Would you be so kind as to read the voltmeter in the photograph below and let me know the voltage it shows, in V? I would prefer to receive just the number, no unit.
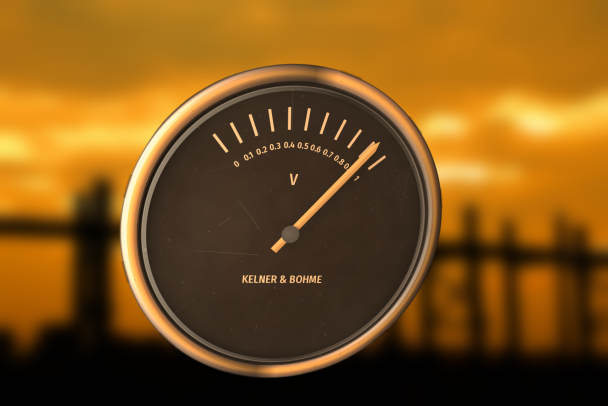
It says 0.9
